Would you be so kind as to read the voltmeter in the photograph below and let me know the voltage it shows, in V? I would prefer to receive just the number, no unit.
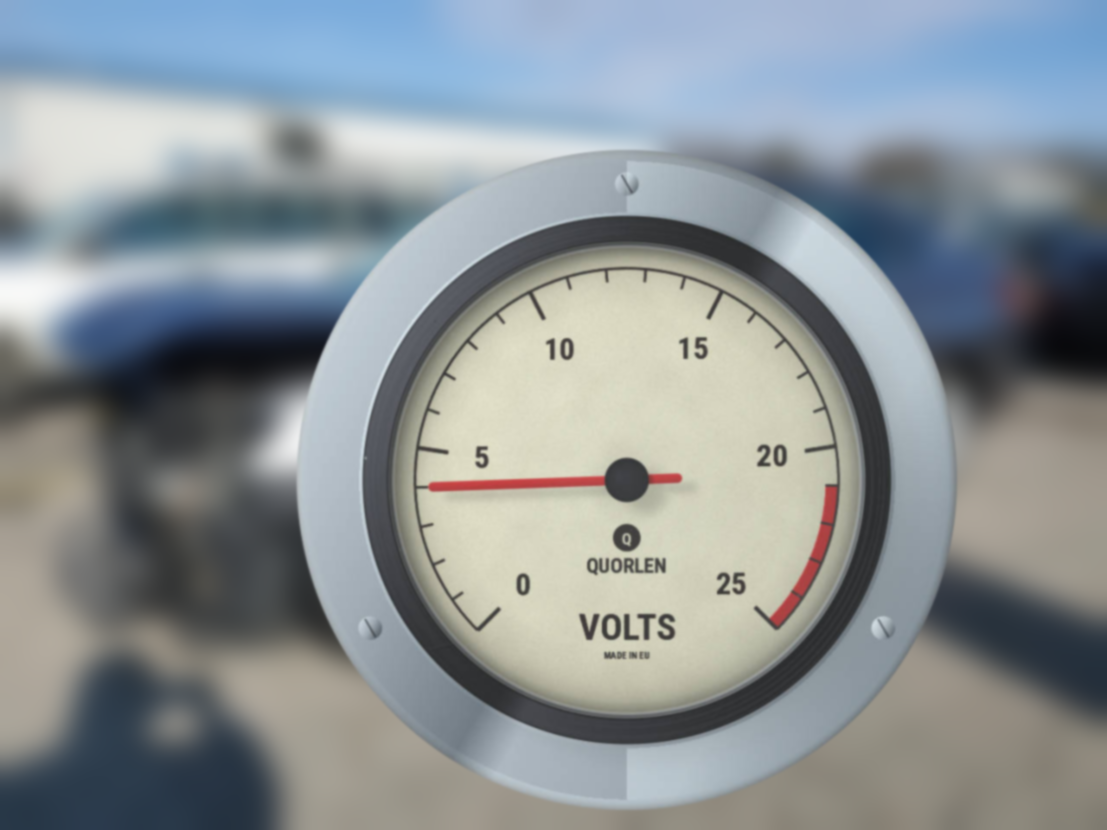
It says 4
